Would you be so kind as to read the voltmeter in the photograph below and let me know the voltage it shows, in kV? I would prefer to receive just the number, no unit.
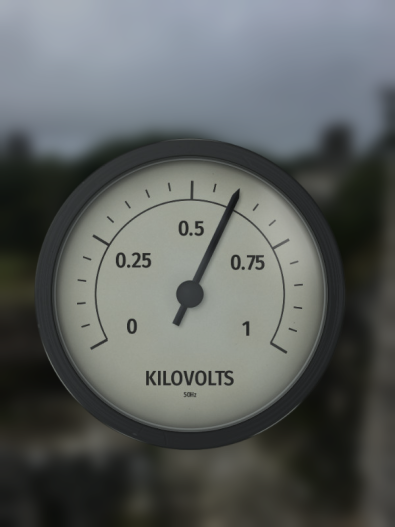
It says 0.6
